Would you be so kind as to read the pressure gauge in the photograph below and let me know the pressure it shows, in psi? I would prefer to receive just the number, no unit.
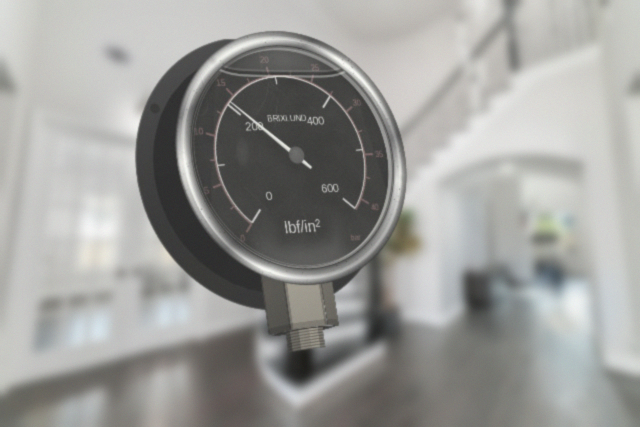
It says 200
